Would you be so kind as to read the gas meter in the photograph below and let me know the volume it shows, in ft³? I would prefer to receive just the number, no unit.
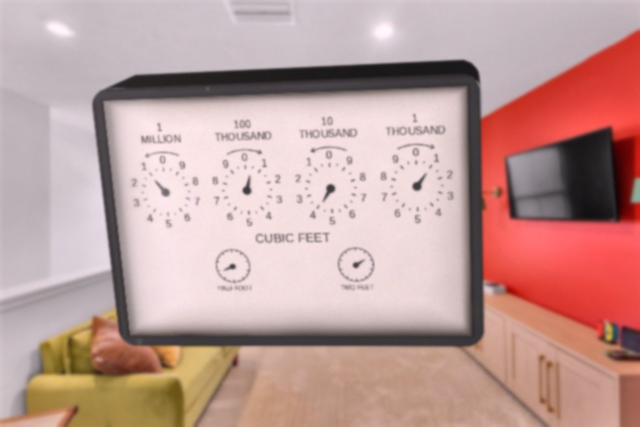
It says 104100
